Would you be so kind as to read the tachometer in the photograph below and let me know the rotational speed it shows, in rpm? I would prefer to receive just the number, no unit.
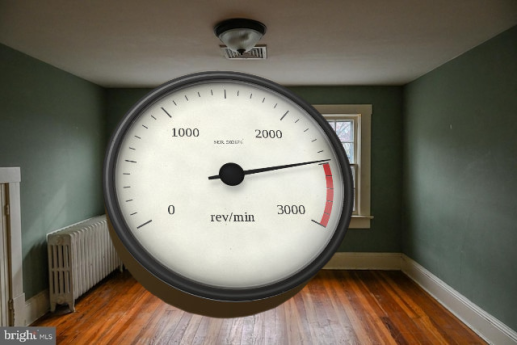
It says 2500
